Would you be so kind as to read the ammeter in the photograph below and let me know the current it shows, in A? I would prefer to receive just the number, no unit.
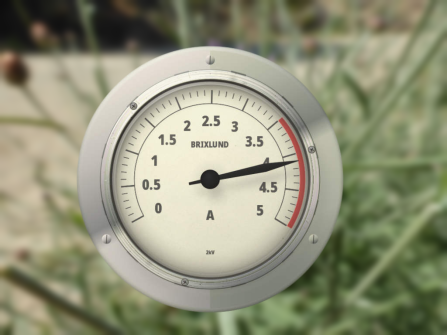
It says 4.1
